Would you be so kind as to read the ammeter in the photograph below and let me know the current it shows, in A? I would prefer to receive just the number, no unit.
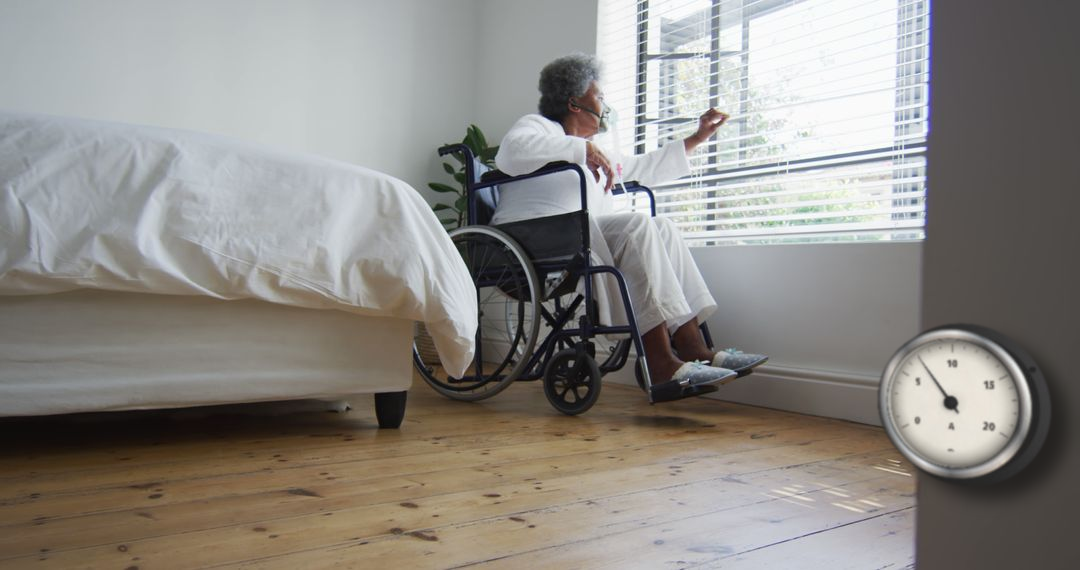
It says 7
